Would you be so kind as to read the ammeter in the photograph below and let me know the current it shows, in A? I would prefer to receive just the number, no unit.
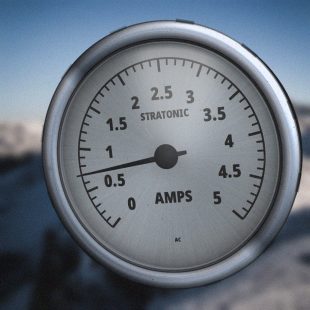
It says 0.7
